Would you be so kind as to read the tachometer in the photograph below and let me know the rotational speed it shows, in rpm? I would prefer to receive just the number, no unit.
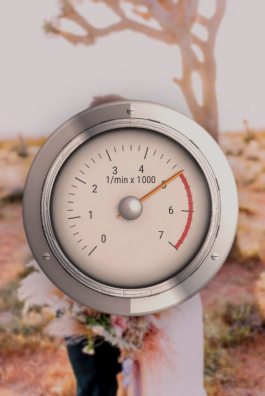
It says 5000
